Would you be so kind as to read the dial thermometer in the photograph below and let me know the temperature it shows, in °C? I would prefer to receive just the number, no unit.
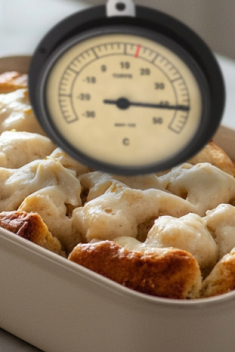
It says 40
